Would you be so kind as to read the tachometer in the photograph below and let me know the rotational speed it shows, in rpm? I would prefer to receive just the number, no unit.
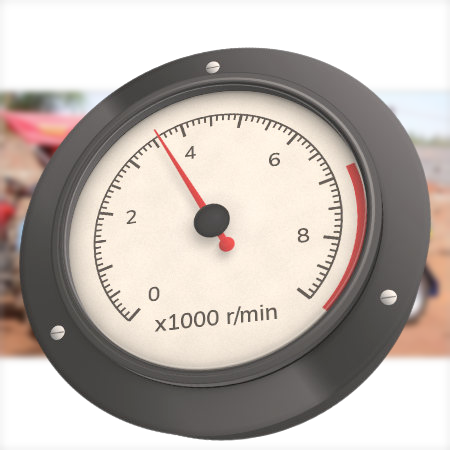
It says 3600
